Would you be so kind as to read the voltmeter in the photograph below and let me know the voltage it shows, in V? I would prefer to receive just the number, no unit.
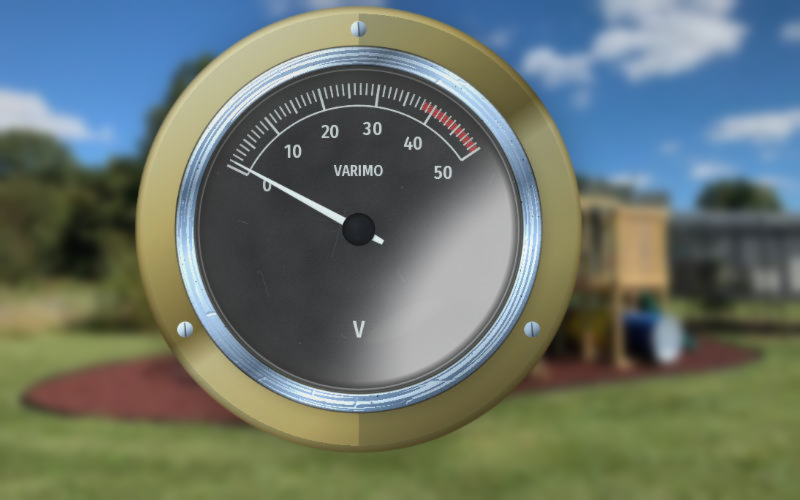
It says 1
